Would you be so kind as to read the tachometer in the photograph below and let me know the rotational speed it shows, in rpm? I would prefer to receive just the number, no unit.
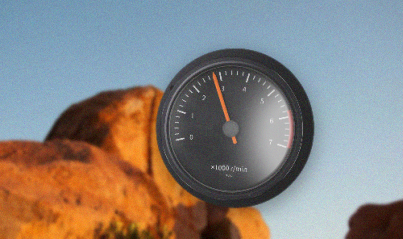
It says 2800
